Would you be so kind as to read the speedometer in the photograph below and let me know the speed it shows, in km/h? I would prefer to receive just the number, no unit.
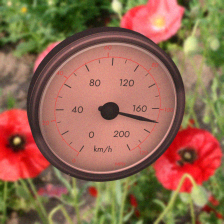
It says 170
